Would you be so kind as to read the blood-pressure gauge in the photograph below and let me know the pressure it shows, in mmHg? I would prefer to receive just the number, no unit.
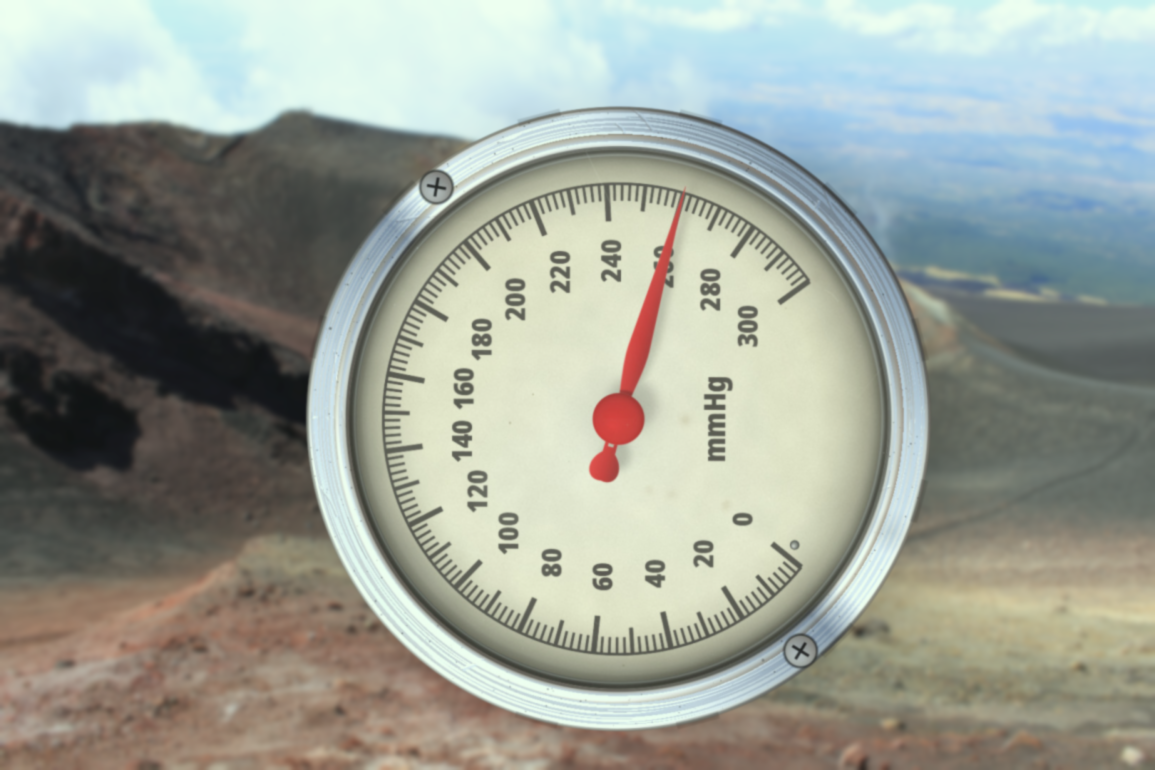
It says 260
